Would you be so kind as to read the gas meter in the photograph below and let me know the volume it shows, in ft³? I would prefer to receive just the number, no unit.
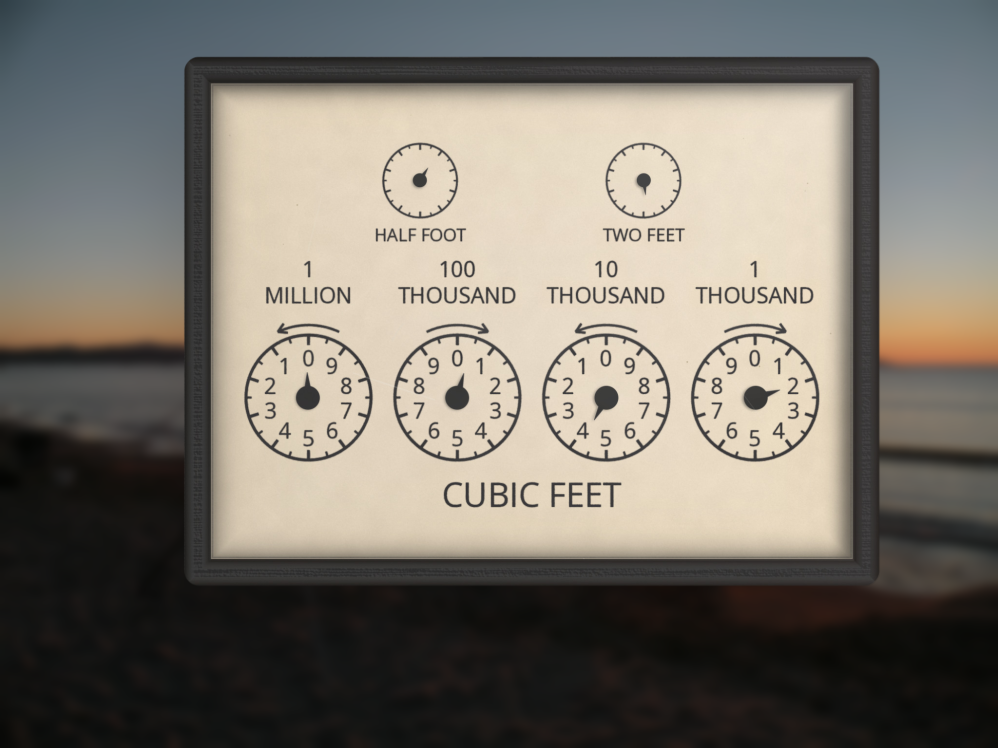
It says 4200
